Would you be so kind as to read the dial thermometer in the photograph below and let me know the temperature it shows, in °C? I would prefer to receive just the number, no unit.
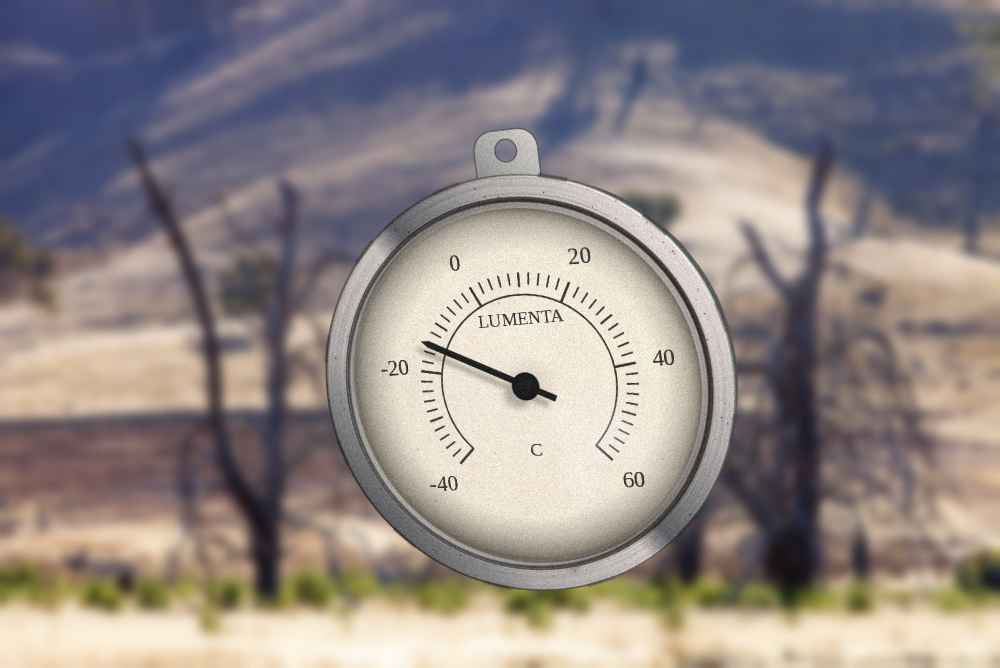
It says -14
